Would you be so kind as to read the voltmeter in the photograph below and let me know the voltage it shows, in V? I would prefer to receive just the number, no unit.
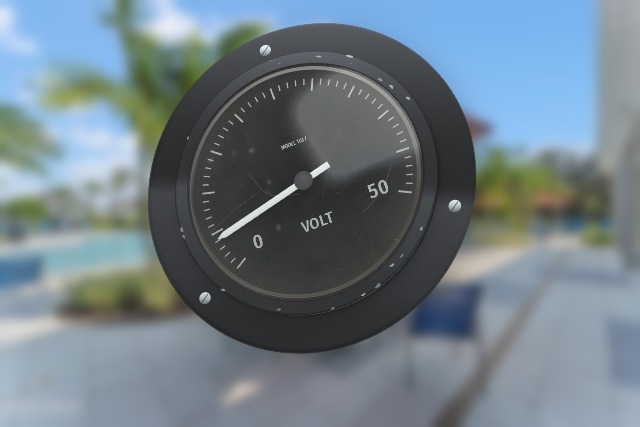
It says 4
